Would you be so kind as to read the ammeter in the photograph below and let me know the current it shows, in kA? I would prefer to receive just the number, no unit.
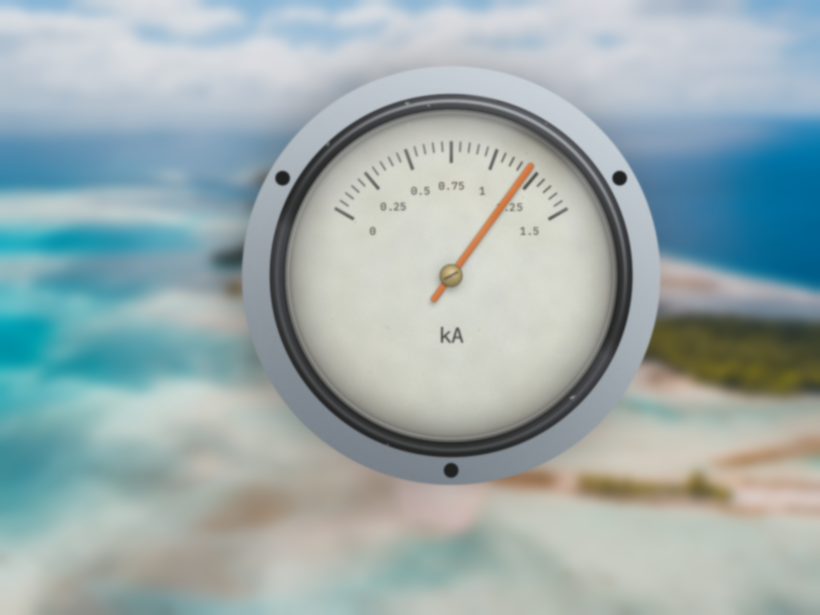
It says 1.2
